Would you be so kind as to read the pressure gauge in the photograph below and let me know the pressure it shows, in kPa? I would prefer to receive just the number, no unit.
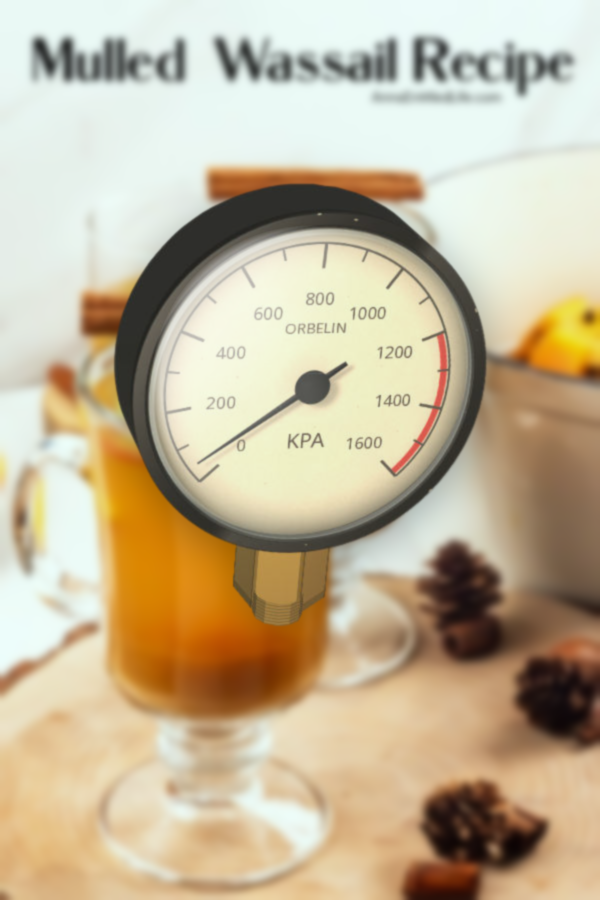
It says 50
